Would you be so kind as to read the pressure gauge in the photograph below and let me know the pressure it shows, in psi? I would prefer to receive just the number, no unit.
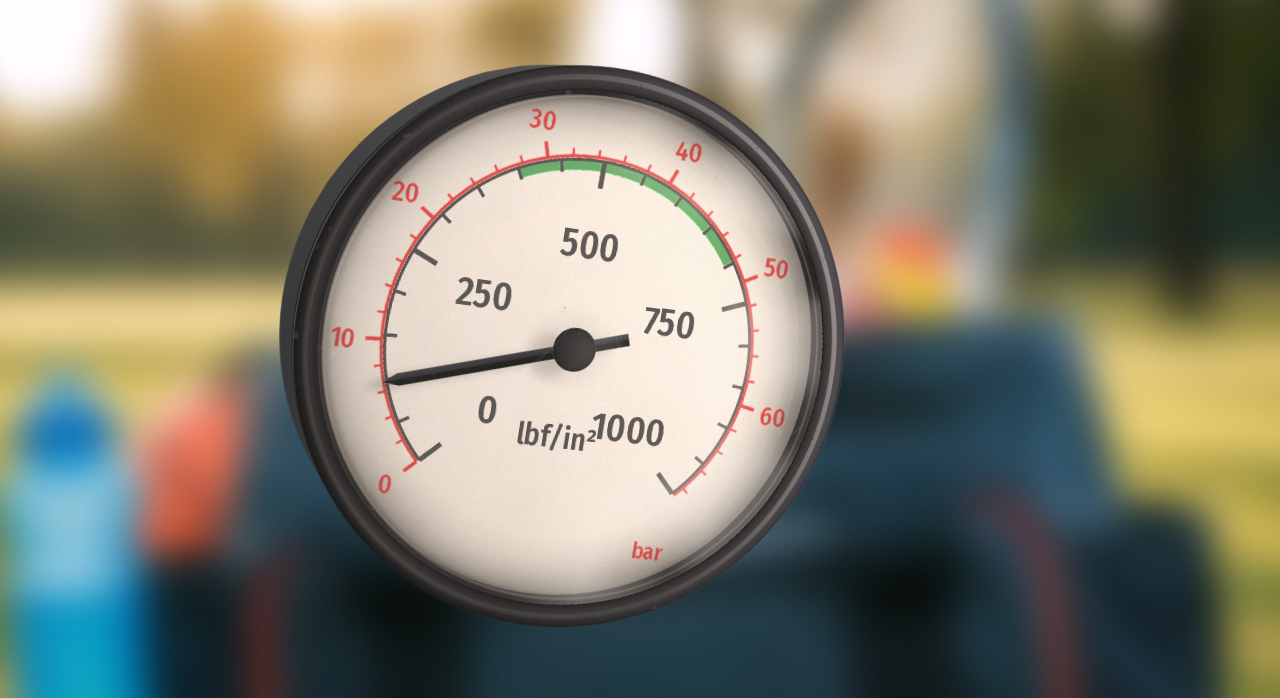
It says 100
